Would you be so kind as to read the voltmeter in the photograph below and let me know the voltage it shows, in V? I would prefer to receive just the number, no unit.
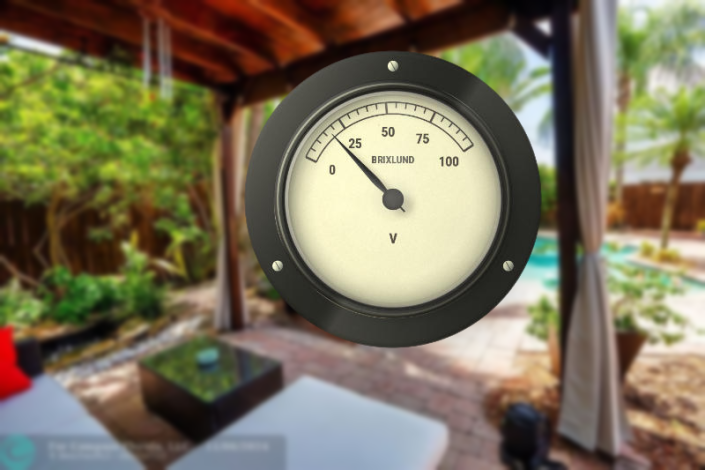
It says 17.5
